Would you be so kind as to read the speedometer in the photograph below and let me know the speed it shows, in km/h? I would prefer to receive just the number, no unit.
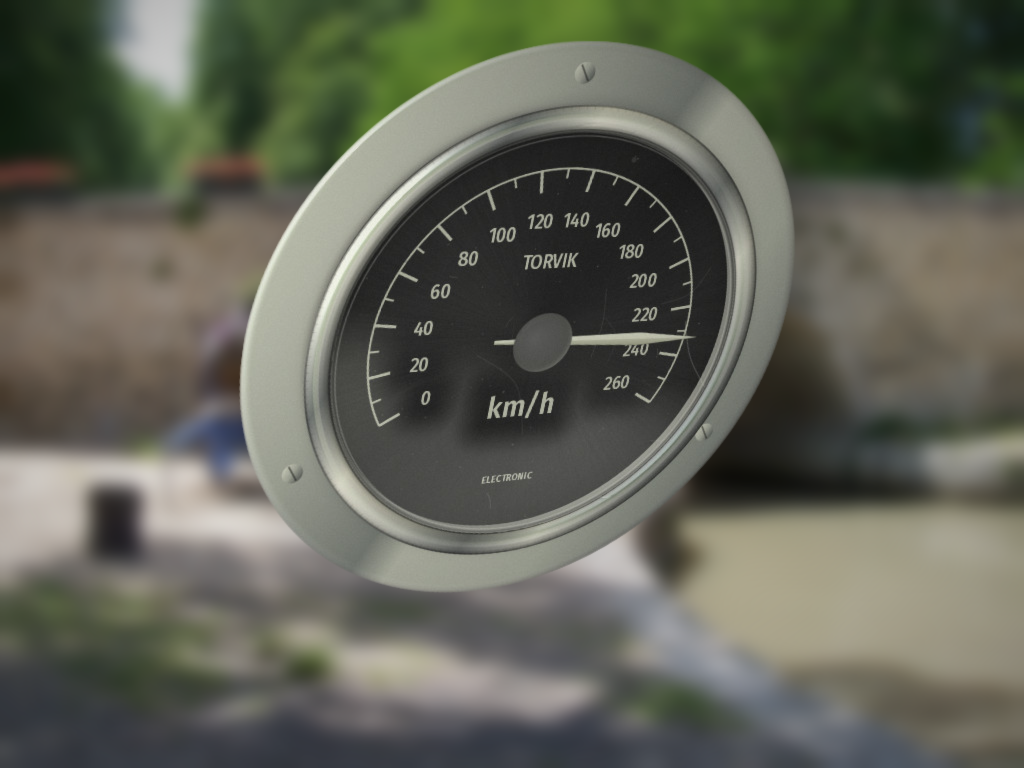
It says 230
